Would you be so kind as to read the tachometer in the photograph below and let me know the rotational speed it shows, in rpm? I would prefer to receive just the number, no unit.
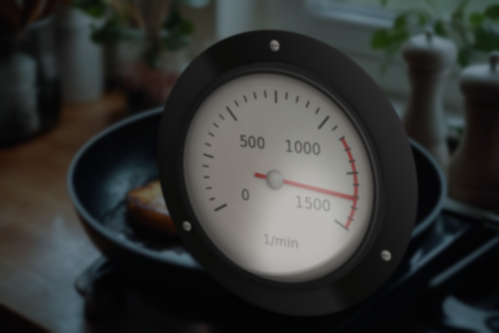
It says 1350
